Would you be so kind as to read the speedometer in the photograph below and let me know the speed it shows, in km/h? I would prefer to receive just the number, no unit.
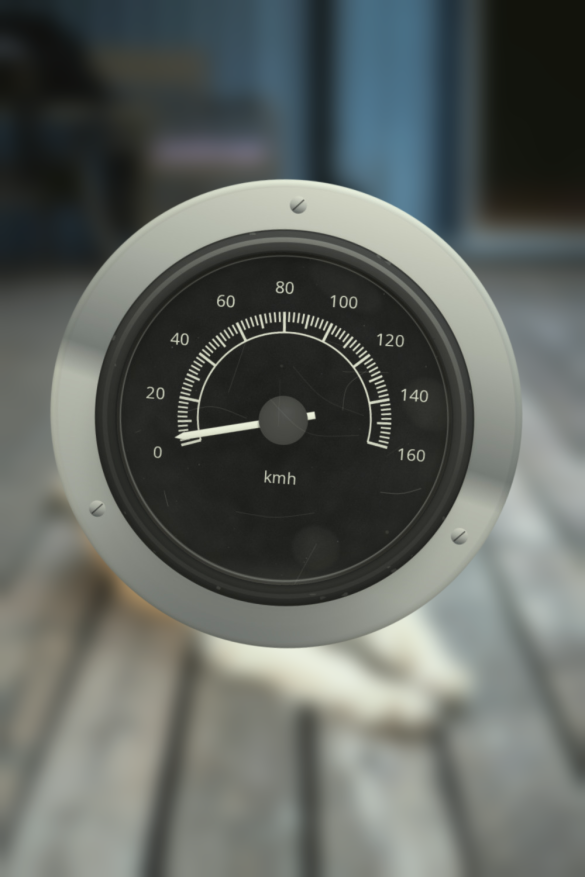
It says 4
